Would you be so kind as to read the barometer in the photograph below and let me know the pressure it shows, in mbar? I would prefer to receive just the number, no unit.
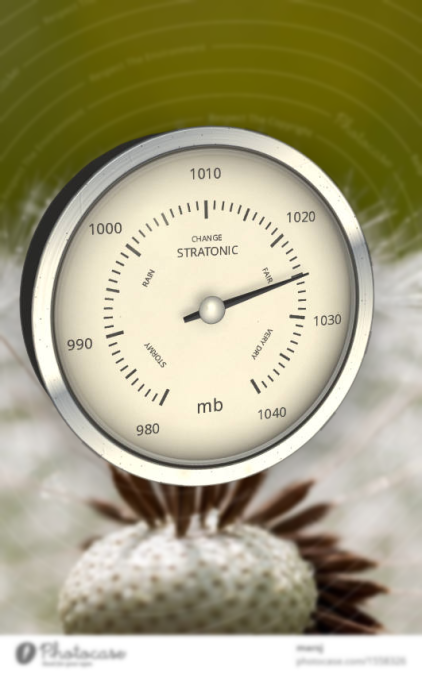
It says 1025
